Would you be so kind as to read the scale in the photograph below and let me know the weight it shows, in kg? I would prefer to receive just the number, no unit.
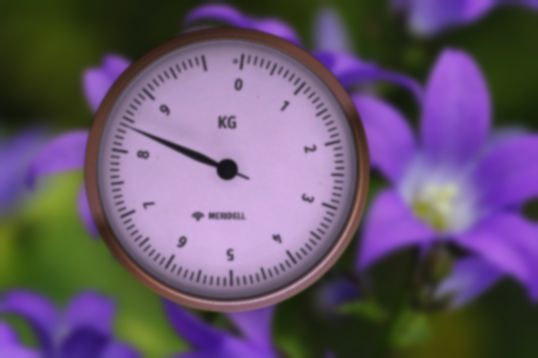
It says 8.4
